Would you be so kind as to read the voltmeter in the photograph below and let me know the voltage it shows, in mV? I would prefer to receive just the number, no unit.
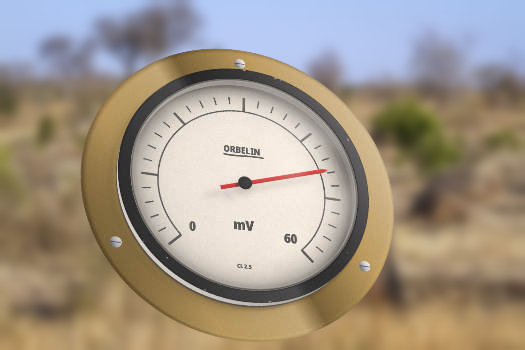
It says 46
